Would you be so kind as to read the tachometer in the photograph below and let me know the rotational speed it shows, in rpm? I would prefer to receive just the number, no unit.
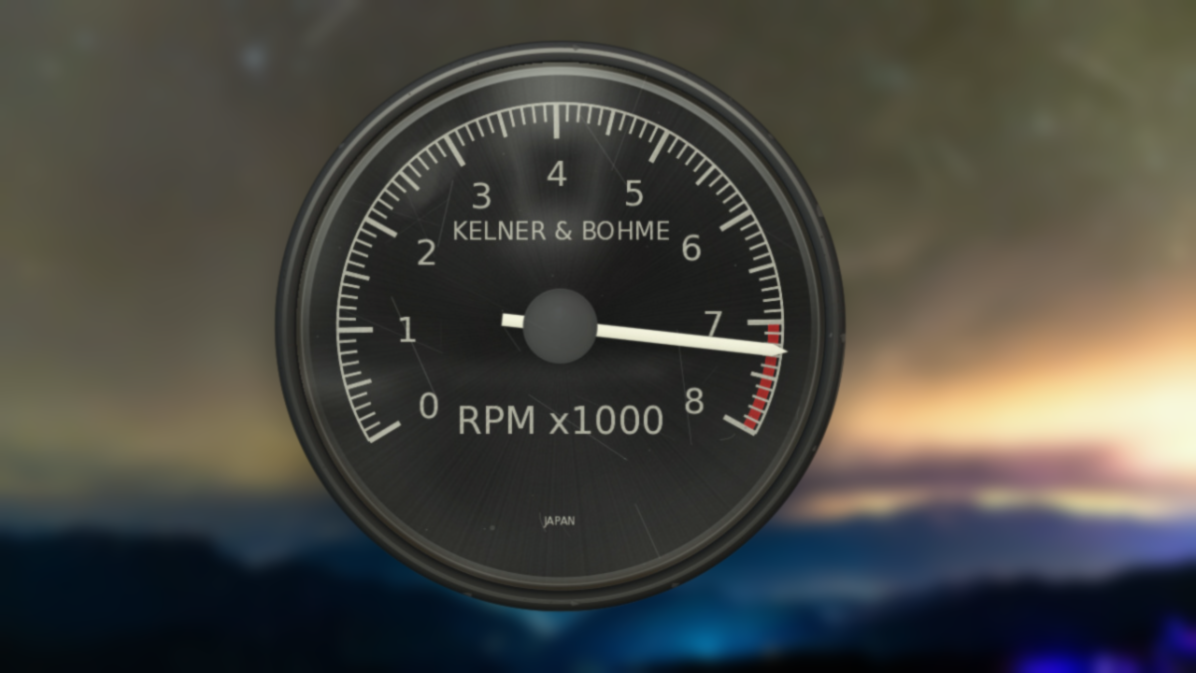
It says 7250
